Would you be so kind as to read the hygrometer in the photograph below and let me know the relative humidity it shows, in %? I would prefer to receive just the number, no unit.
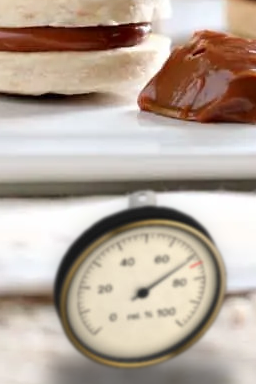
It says 70
